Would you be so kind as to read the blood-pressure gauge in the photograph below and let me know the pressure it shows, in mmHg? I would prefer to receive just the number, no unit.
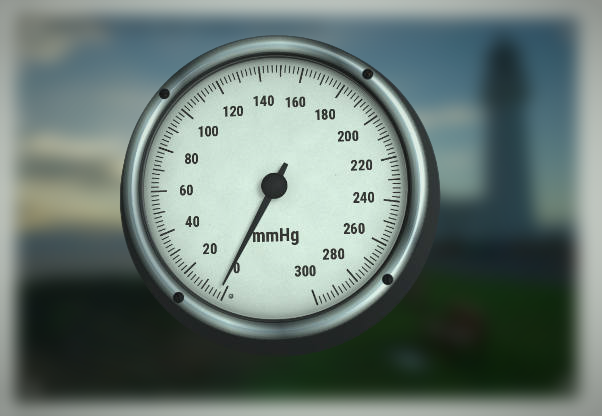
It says 2
